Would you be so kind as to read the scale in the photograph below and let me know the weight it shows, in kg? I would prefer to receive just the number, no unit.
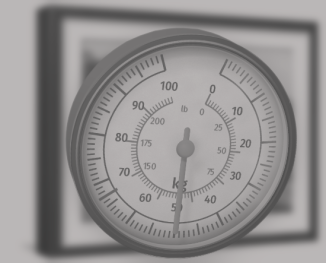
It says 50
